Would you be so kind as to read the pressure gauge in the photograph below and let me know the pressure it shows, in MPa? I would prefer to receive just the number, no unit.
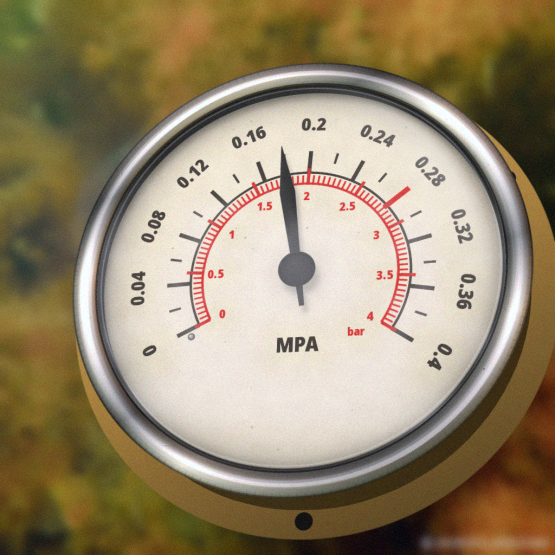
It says 0.18
